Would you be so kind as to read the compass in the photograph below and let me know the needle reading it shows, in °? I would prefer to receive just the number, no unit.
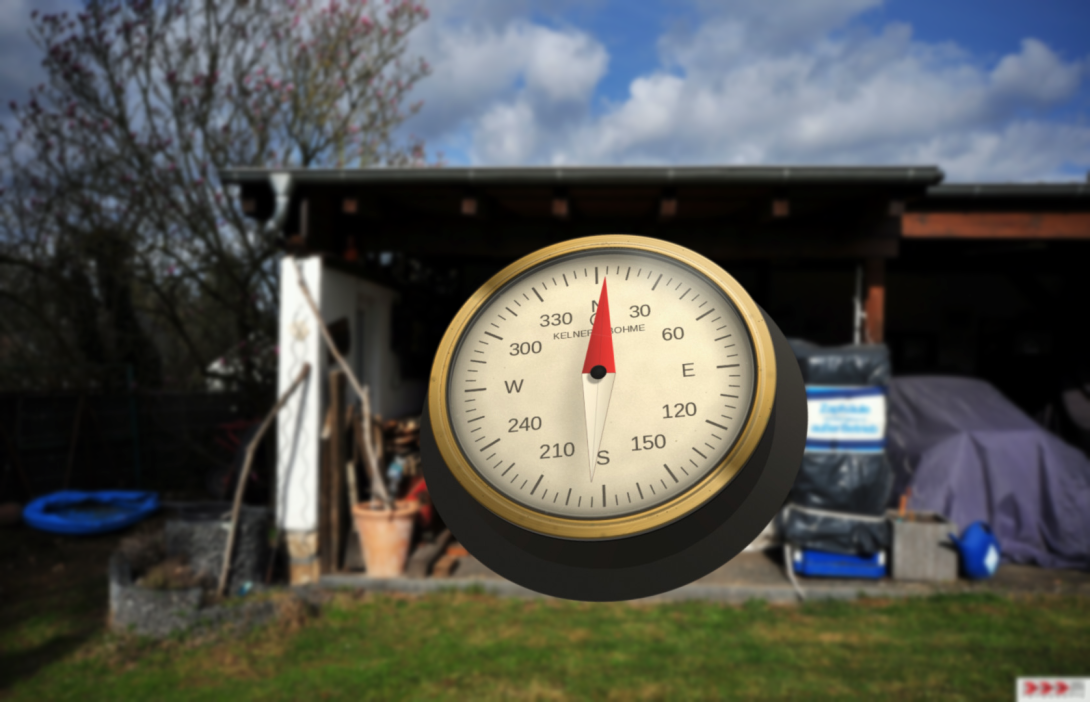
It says 5
